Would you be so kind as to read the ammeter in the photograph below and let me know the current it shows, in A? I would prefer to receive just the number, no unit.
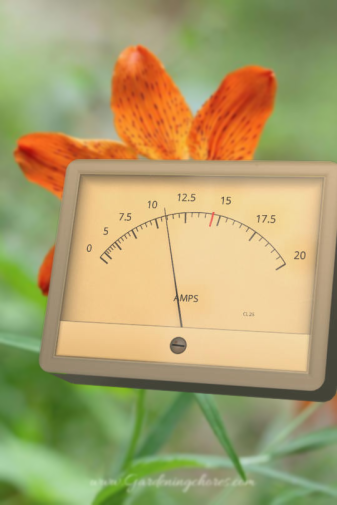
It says 11
